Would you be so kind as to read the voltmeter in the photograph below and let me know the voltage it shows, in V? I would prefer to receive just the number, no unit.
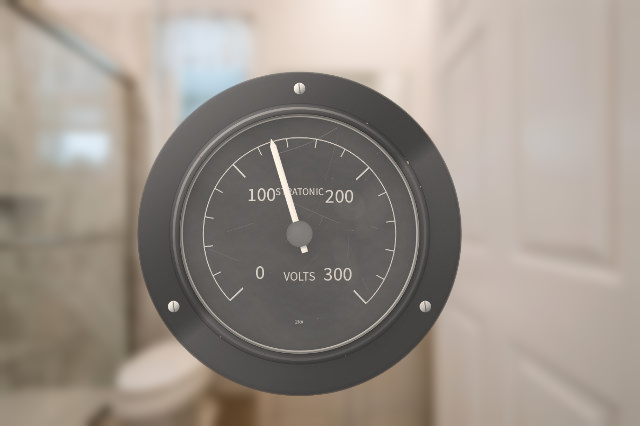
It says 130
